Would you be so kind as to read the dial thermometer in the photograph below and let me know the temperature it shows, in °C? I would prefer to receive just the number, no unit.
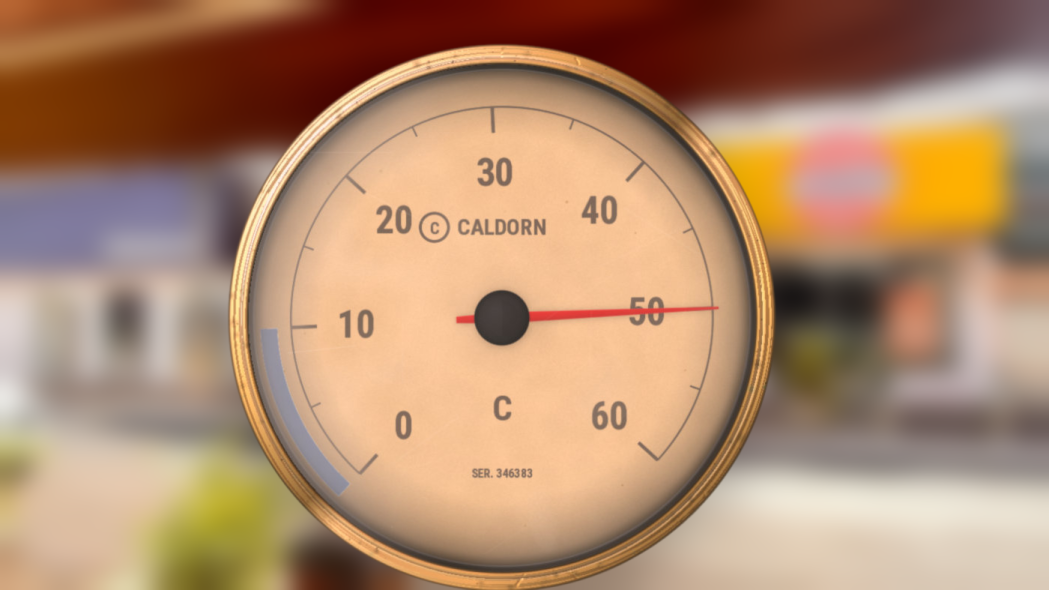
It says 50
